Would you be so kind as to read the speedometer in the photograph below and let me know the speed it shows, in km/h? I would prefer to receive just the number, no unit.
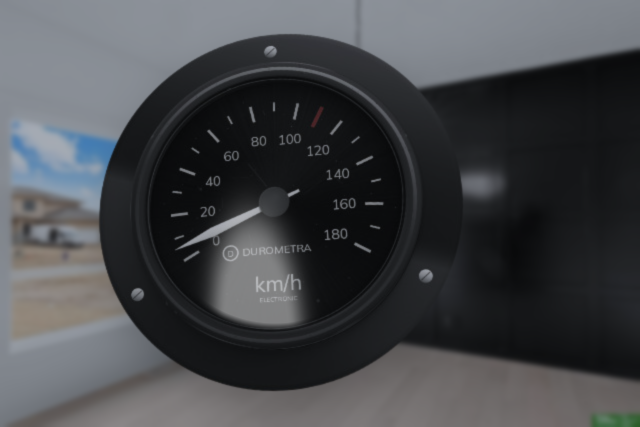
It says 5
